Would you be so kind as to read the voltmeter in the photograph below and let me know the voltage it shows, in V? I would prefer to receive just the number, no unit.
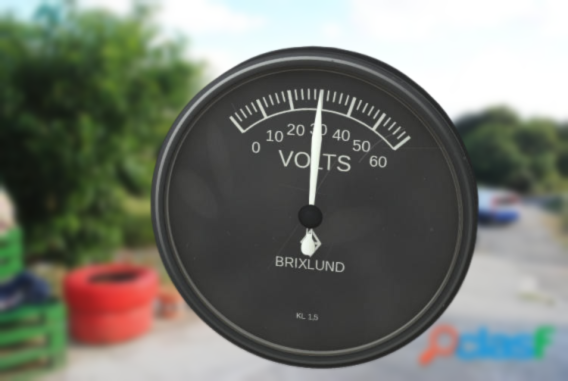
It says 30
